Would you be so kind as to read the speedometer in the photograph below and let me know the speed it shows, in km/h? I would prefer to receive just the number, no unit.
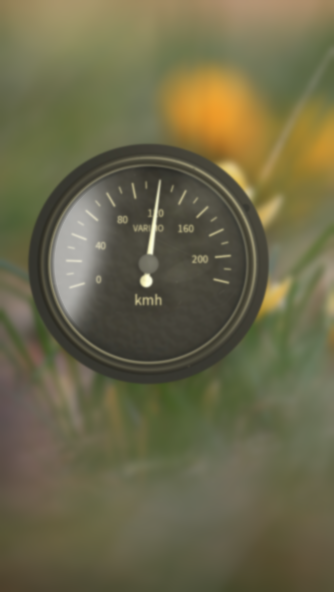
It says 120
